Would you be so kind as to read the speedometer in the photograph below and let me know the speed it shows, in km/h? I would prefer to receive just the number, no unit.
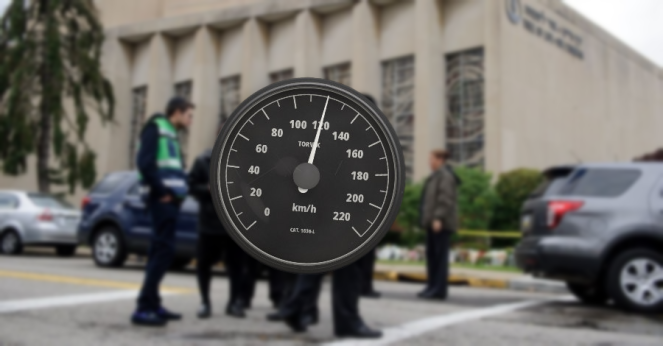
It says 120
